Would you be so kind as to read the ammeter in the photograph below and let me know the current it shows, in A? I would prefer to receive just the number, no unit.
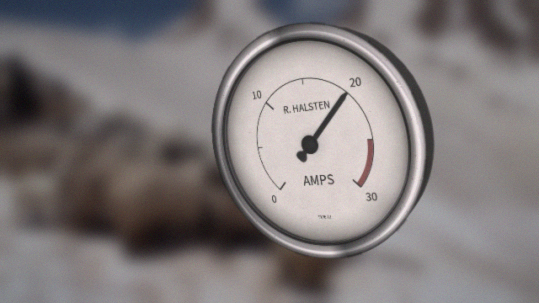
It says 20
